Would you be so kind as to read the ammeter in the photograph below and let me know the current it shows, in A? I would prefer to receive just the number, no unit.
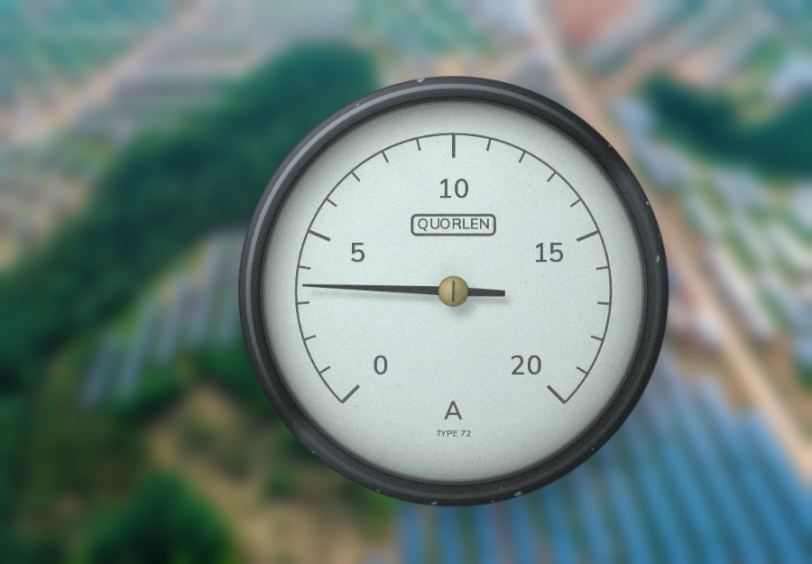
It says 3.5
